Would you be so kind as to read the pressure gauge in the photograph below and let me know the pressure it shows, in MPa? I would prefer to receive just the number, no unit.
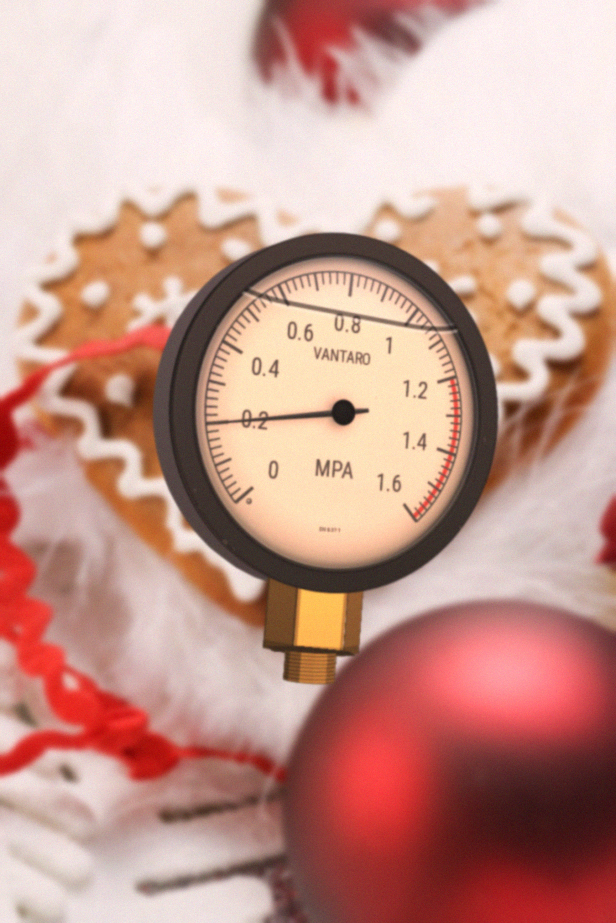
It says 0.2
